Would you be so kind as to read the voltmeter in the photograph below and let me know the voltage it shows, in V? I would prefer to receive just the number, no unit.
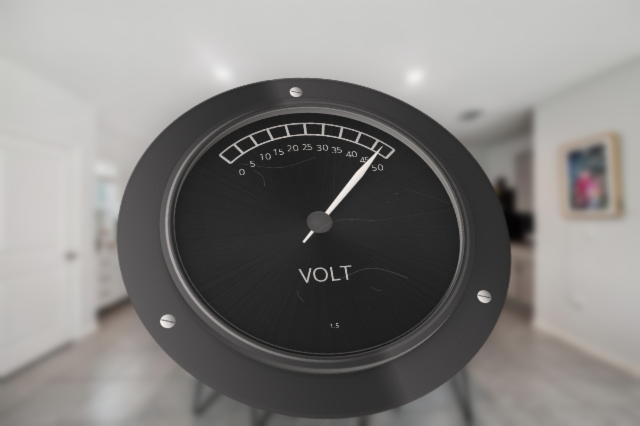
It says 47.5
